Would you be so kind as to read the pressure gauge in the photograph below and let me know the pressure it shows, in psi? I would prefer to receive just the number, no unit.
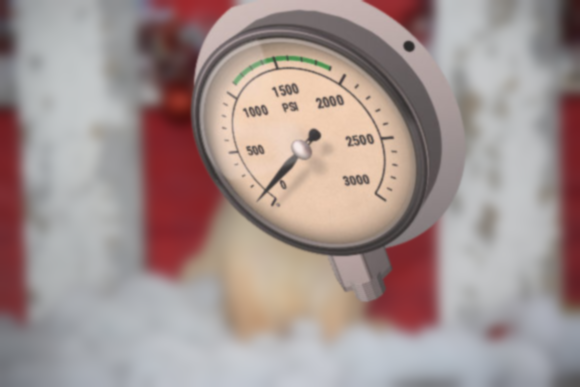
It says 100
